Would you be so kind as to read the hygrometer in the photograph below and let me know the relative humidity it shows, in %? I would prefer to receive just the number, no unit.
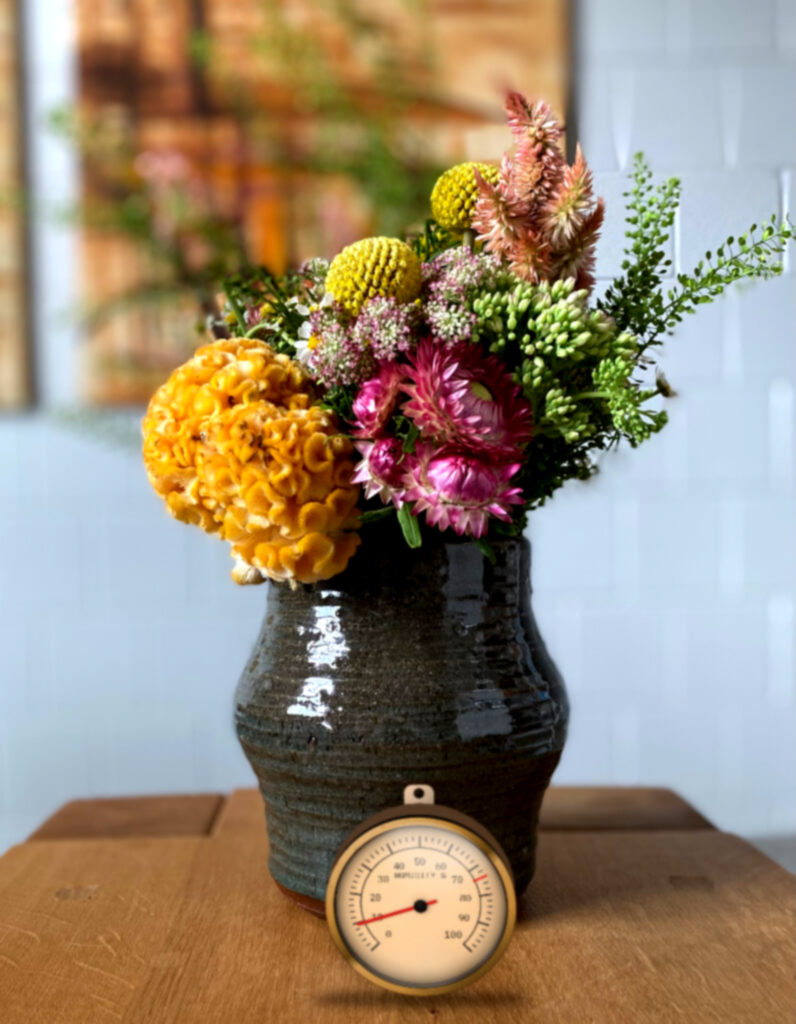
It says 10
